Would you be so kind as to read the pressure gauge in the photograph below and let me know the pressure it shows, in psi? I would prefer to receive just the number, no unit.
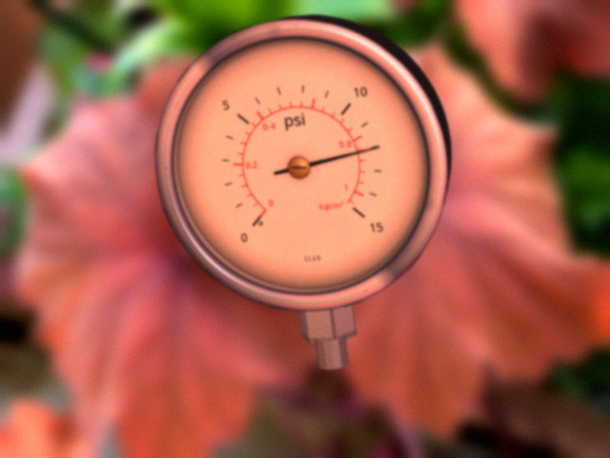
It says 12
